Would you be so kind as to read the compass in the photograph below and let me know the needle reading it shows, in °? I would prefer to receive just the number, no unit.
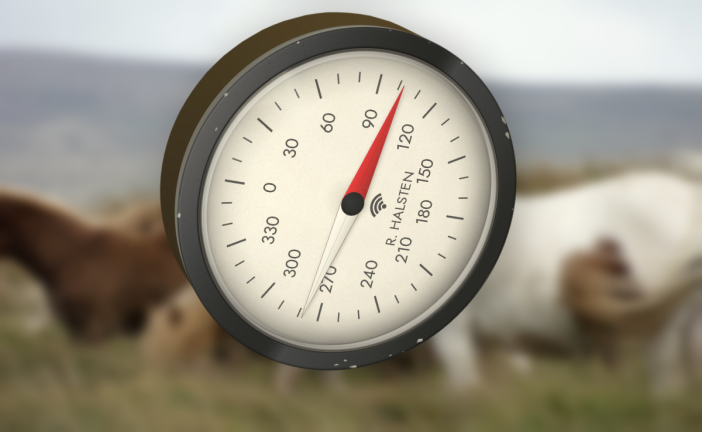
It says 100
